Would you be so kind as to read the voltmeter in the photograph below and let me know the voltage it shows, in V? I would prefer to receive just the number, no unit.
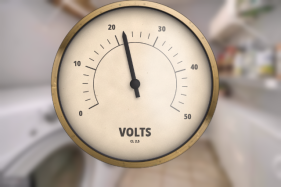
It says 22
